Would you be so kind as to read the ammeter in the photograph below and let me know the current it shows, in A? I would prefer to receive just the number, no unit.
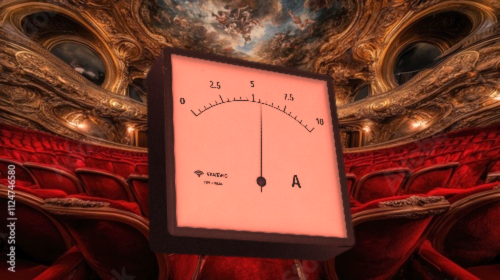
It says 5.5
